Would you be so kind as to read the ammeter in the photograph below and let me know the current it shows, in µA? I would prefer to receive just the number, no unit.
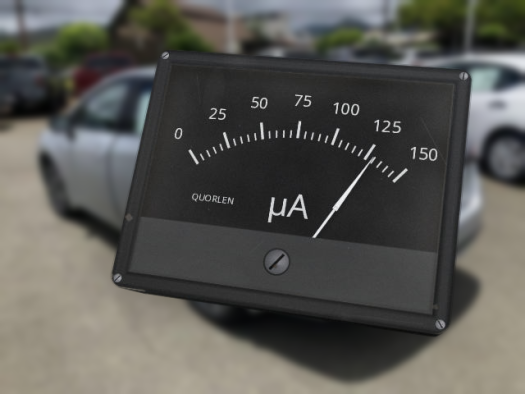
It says 130
